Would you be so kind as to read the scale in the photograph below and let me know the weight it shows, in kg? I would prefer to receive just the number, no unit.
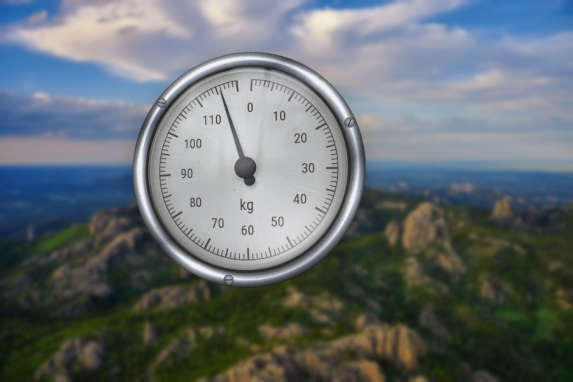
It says 116
